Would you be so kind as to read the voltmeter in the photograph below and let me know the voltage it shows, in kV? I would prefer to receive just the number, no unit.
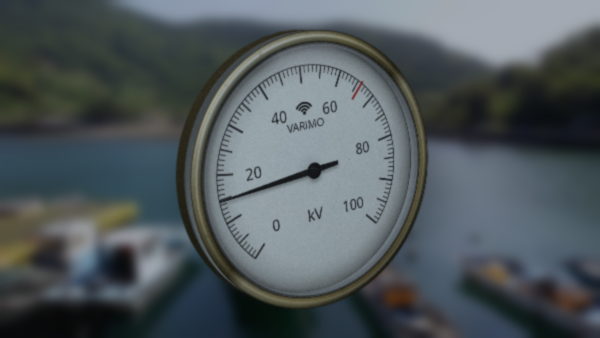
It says 15
